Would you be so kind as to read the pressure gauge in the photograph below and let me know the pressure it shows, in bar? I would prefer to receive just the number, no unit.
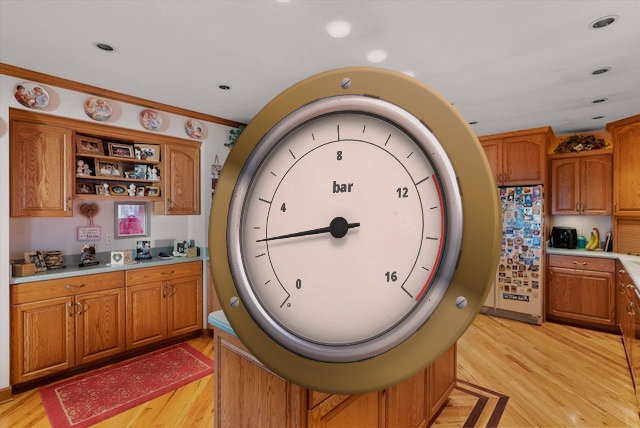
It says 2.5
